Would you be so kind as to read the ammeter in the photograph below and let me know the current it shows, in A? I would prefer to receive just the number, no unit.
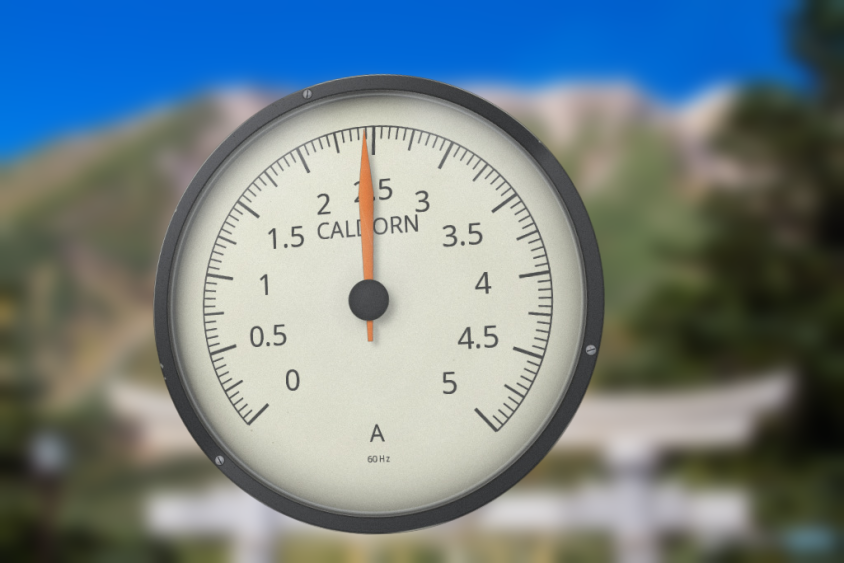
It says 2.45
